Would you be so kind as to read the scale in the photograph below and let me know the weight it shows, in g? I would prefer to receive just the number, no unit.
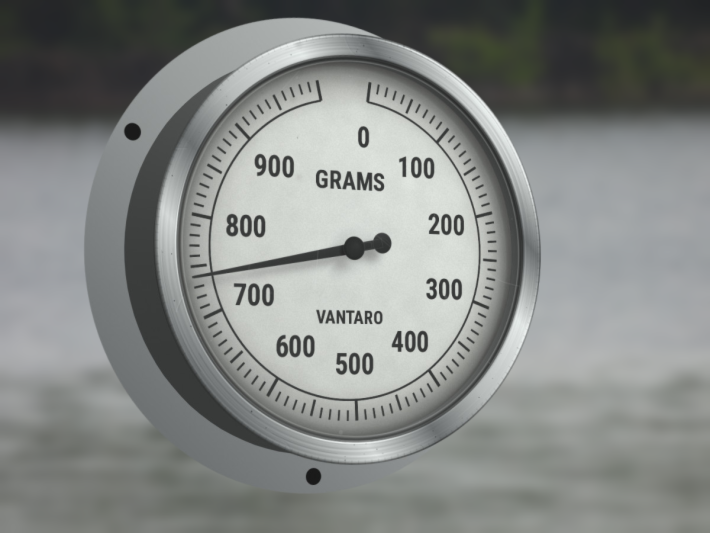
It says 740
